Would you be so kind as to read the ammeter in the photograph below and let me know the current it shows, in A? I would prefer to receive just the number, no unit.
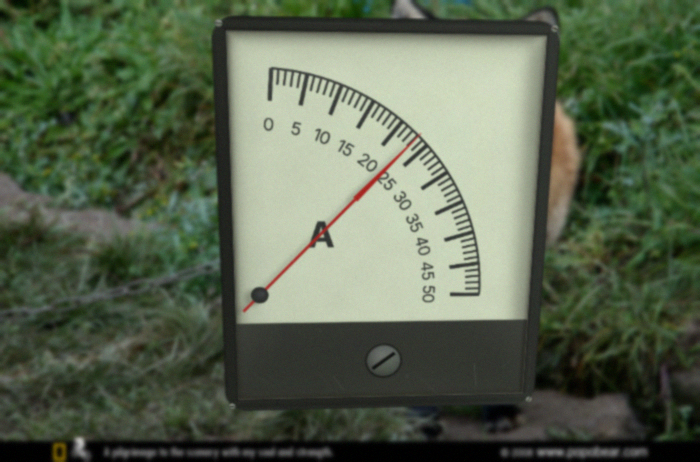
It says 23
